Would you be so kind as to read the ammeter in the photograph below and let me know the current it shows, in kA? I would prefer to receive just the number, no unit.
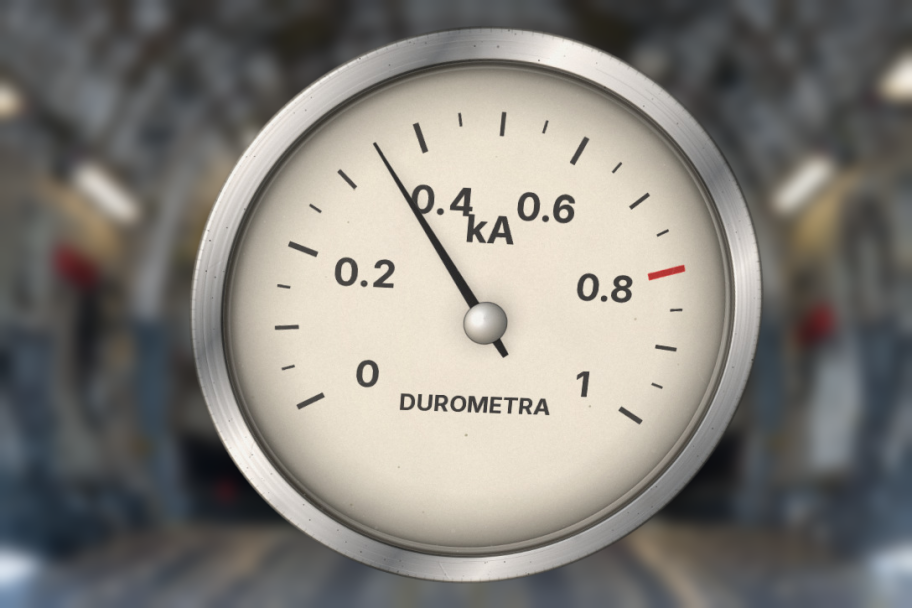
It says 0.35
